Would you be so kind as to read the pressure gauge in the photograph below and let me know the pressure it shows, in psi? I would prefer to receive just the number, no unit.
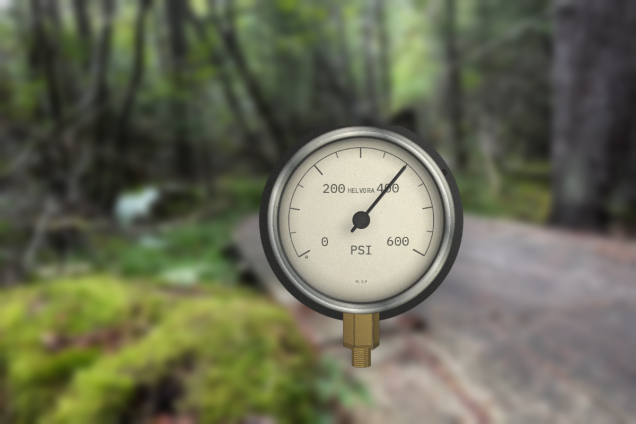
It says 400
